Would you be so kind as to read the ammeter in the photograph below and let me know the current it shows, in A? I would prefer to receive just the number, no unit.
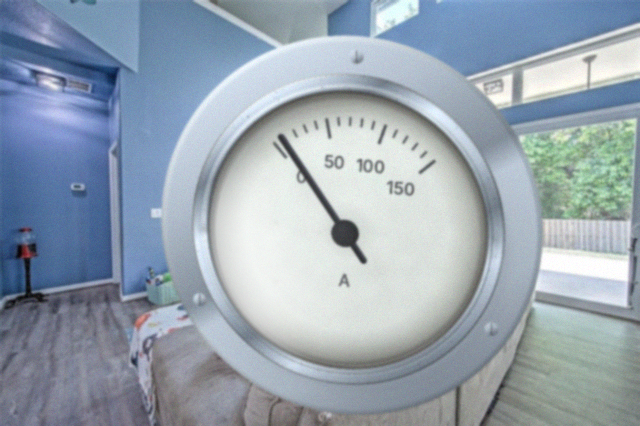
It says 10
